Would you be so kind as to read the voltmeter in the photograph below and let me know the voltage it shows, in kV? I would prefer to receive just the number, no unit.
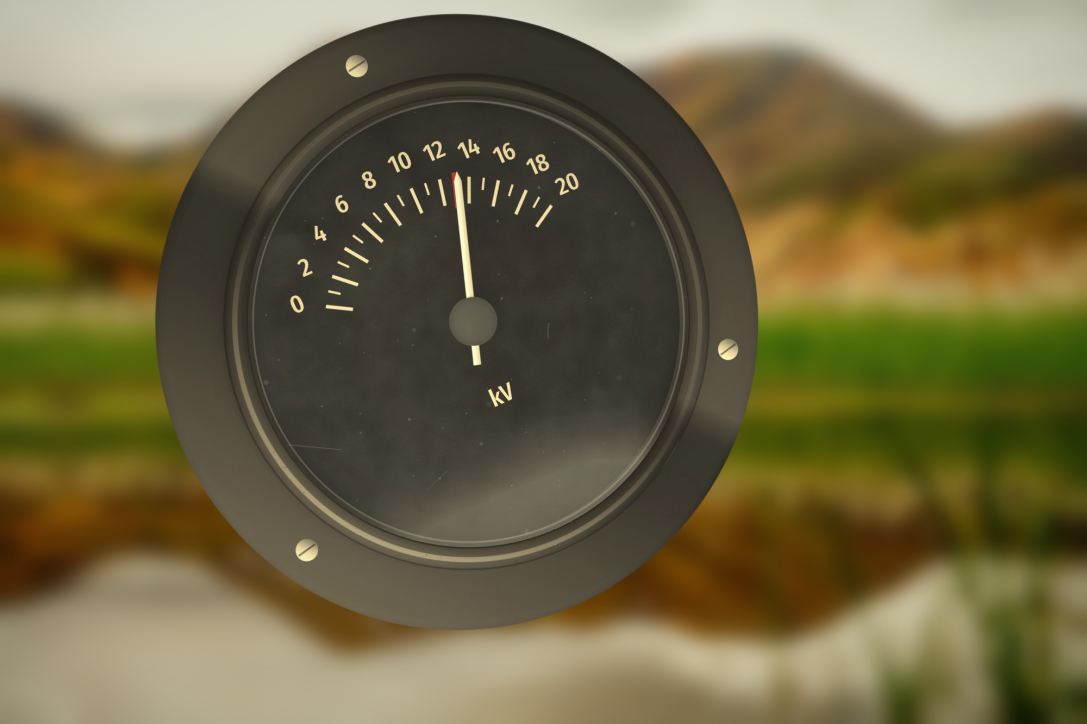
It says 13
